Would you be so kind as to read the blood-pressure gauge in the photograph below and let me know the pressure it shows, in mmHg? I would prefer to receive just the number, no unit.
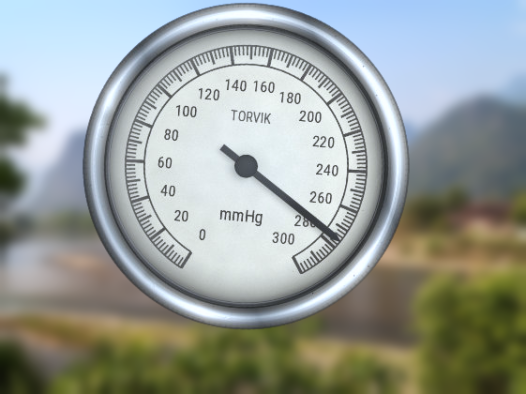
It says 276
